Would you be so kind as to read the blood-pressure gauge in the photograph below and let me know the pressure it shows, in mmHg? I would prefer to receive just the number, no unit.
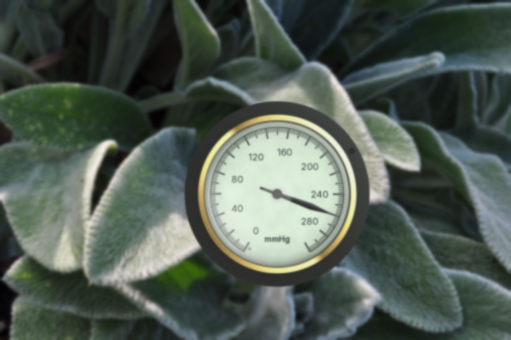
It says 260
